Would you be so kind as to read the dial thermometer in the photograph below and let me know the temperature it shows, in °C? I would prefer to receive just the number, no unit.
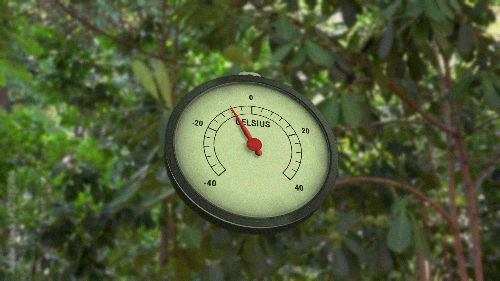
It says -8
